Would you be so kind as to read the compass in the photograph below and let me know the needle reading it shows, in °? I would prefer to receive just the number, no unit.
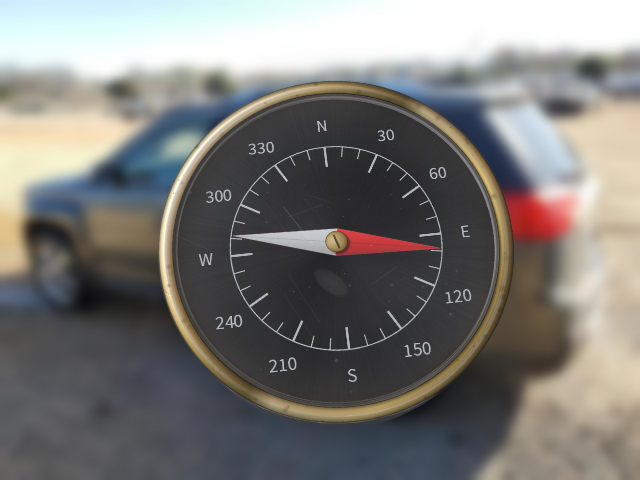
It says 100
